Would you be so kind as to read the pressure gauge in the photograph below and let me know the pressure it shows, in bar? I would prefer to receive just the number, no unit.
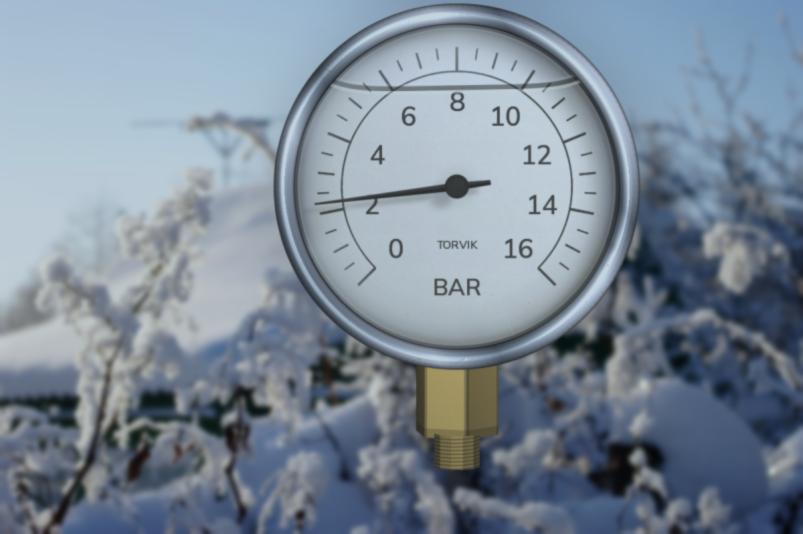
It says 2.25
